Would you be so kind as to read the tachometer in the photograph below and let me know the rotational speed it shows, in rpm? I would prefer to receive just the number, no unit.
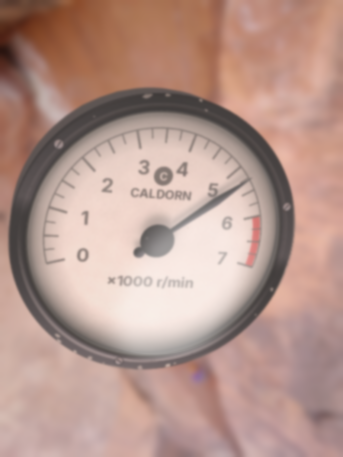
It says 5250
